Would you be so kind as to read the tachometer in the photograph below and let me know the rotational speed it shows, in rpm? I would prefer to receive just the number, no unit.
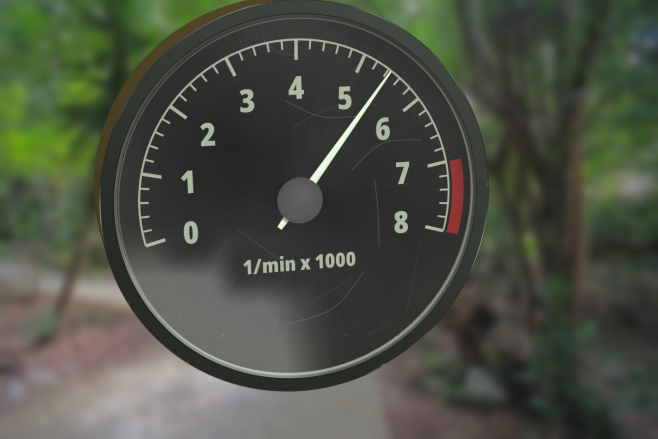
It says 5400
